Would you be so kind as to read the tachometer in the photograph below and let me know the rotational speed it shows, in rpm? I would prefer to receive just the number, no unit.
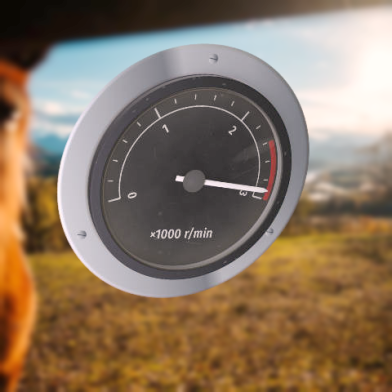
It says 2900
